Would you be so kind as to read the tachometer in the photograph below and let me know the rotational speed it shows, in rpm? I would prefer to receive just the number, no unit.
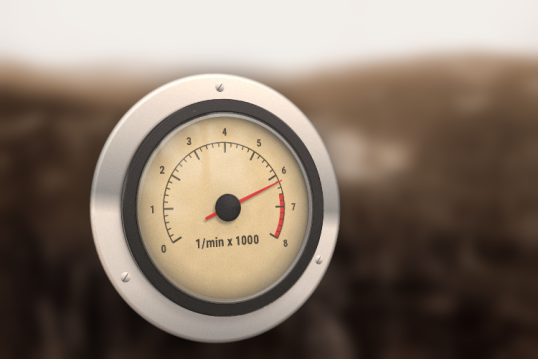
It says 6200
